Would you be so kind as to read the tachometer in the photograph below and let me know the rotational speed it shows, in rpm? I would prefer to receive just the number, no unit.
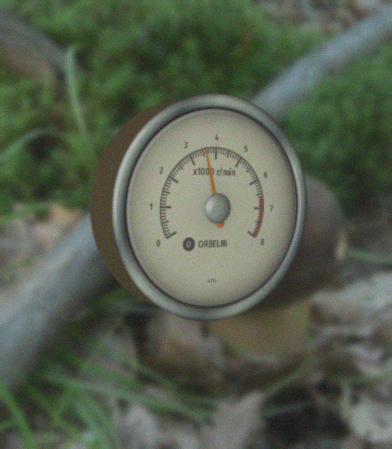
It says 3500
